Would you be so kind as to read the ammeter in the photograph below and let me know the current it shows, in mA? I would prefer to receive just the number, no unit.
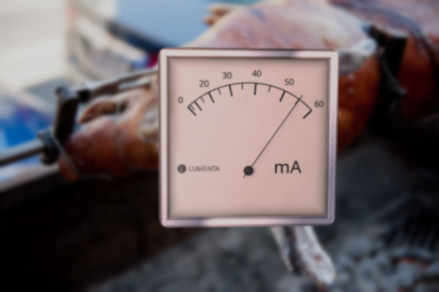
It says 55
